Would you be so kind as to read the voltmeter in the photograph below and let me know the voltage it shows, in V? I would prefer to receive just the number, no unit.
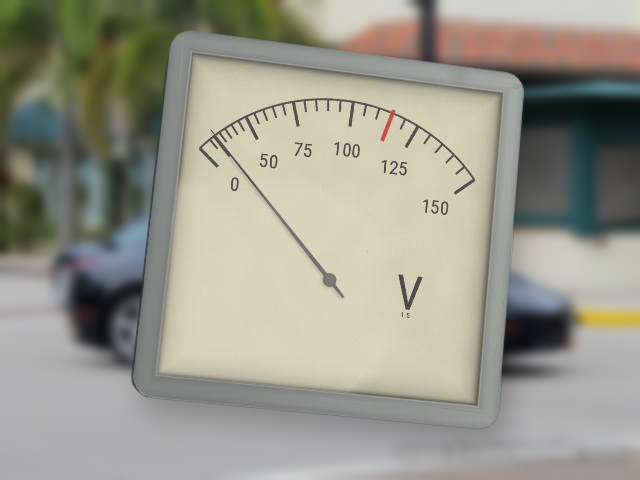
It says 25
